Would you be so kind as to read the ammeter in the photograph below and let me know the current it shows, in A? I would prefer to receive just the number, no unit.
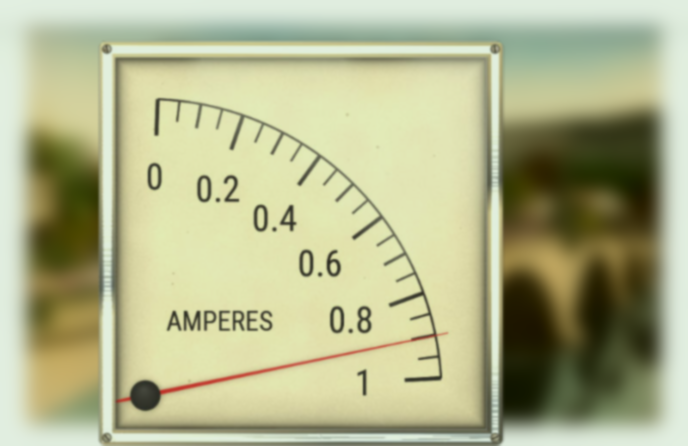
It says 0.9
